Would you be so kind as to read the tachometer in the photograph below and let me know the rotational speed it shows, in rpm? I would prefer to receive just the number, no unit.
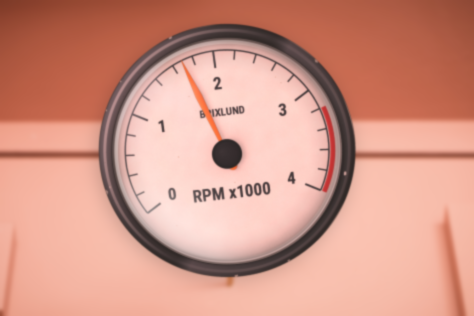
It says 1700
